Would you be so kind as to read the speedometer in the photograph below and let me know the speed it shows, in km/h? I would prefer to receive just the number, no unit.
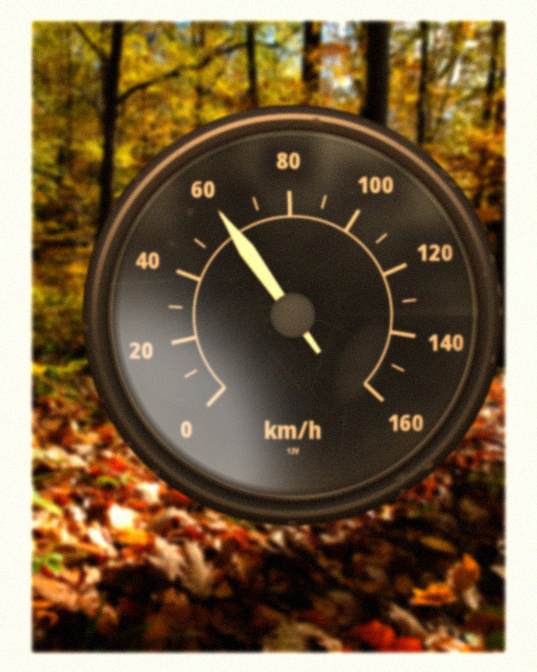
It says 60
